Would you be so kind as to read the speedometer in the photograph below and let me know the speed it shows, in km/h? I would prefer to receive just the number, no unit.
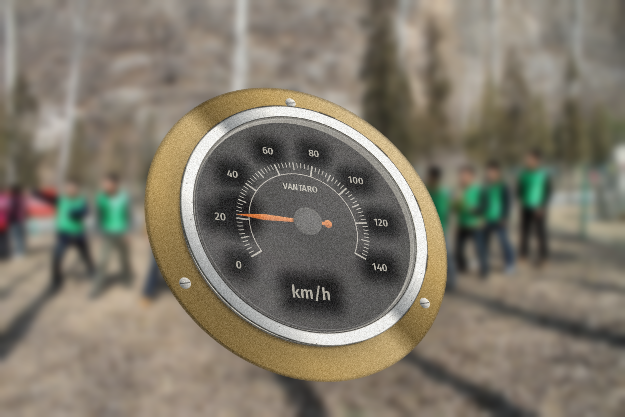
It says 20
